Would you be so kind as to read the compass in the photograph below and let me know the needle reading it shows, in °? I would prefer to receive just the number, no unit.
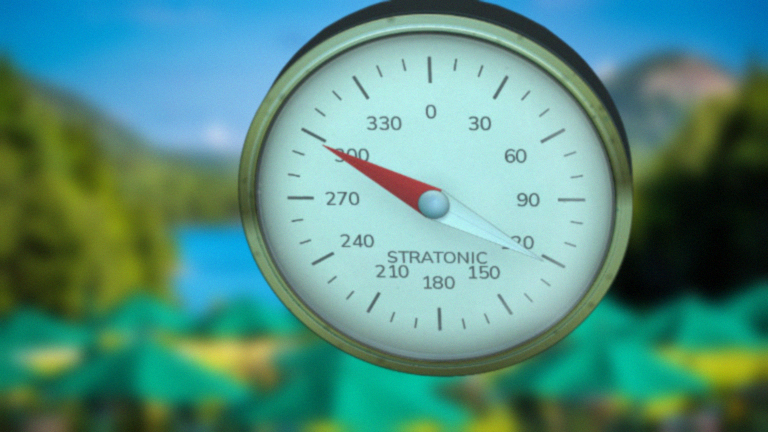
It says 300
